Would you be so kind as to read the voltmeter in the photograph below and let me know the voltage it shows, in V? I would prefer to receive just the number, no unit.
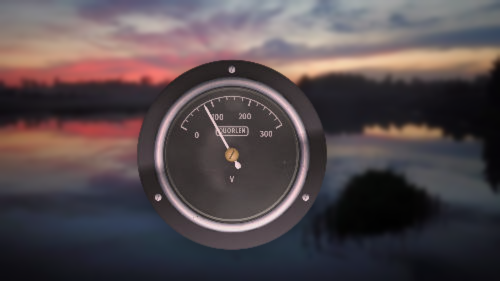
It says 80
